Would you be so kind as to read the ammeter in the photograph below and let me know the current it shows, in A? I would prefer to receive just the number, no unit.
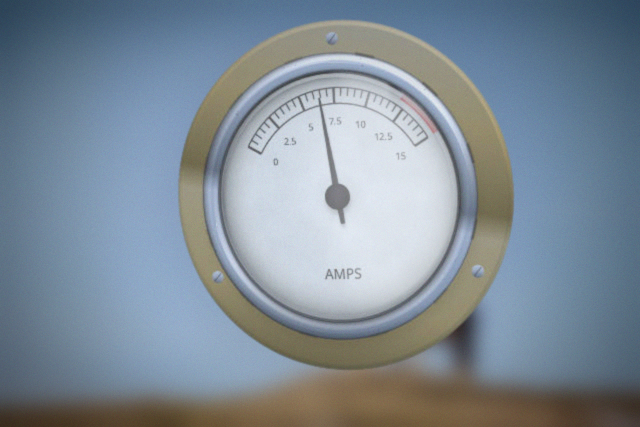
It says 6.5
